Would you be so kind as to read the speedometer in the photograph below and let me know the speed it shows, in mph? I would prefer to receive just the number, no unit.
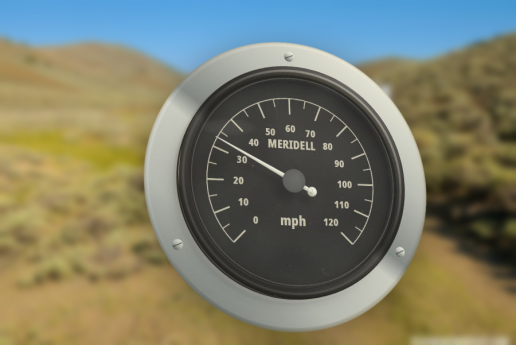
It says 32.5
